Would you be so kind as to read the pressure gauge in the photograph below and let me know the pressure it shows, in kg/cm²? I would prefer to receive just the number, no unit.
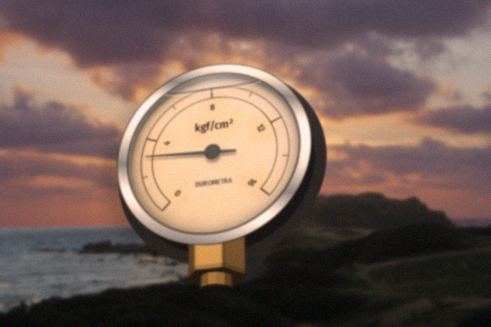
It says 3
